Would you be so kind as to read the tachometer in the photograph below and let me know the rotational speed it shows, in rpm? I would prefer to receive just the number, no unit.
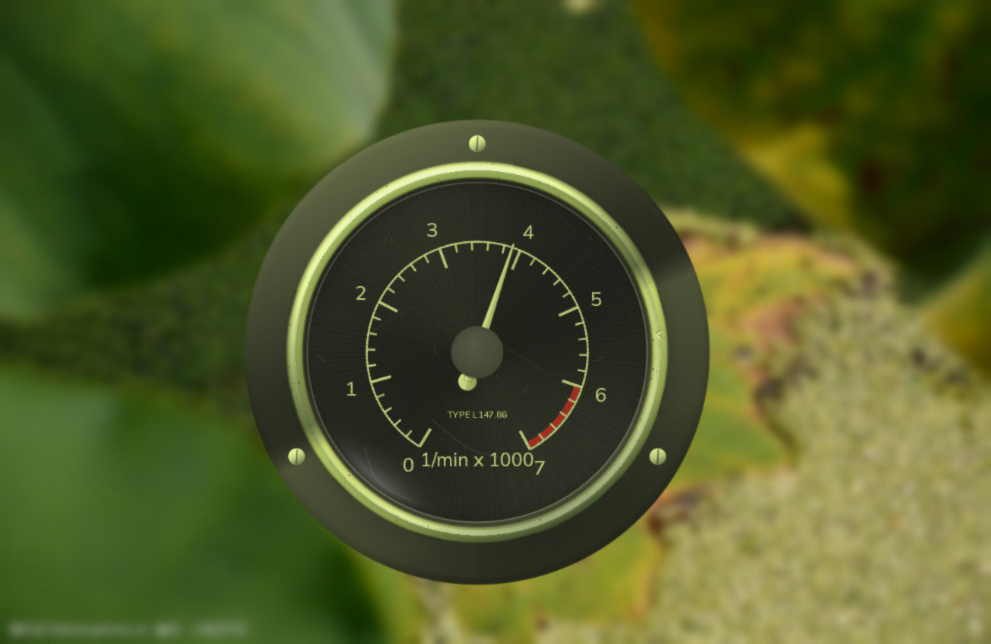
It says 3900
